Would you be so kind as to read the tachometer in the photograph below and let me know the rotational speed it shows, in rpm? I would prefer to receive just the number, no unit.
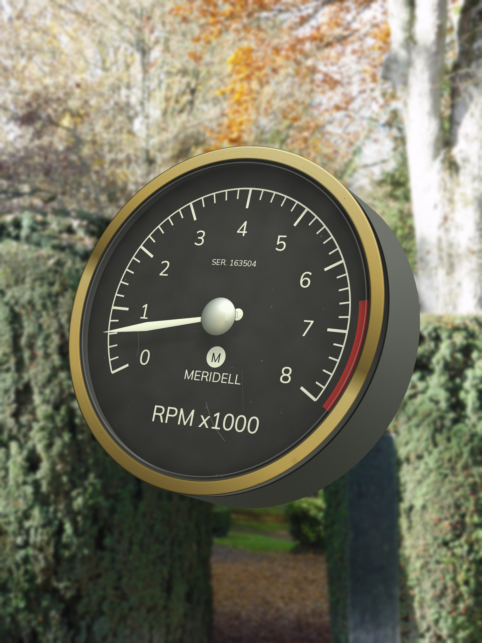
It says 600
